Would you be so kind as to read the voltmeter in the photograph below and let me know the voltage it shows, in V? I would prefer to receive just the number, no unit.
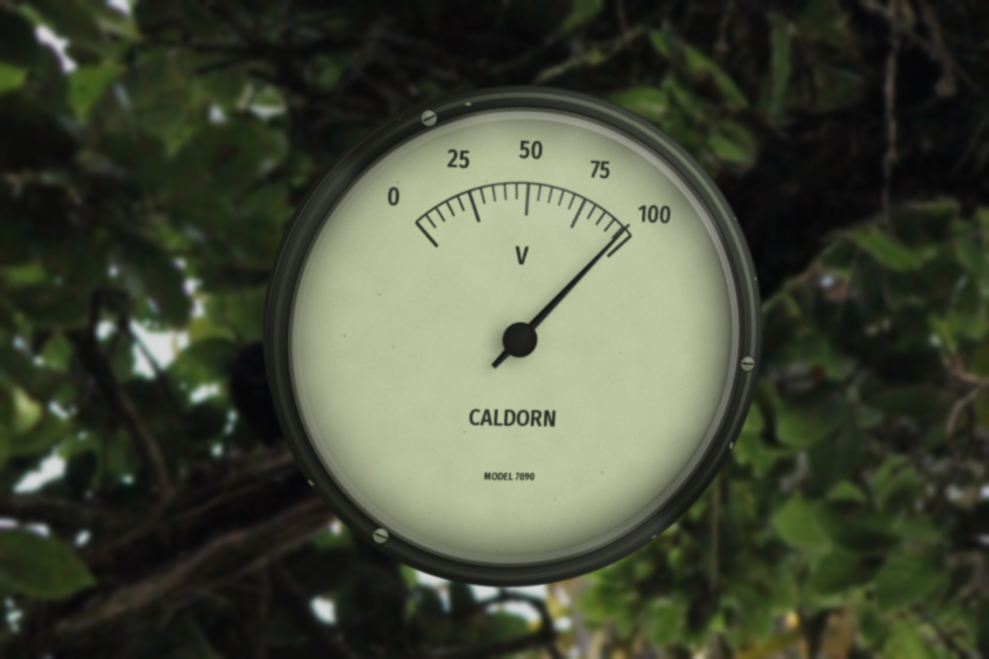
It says 95
